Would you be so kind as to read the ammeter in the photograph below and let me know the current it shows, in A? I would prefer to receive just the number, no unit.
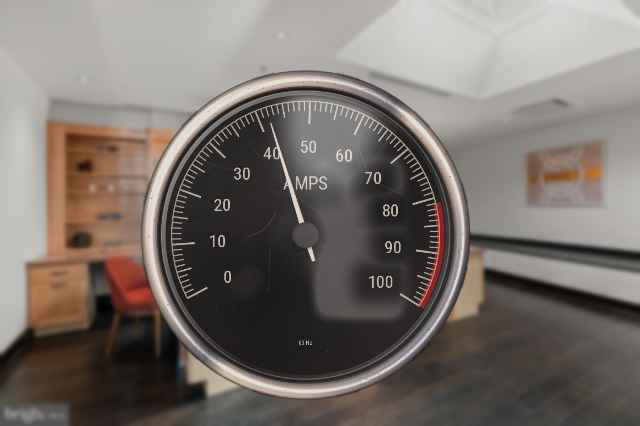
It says 42
